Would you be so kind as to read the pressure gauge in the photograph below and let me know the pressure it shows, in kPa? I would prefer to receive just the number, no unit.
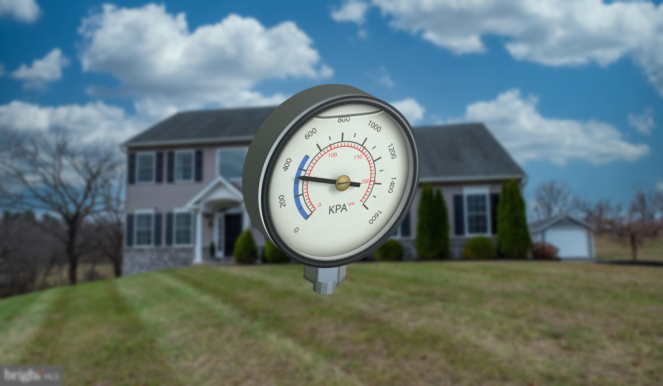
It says 350
